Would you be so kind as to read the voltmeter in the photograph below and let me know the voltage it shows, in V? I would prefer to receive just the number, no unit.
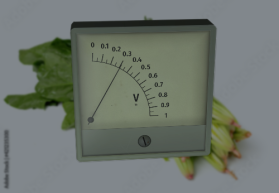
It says 0.3
